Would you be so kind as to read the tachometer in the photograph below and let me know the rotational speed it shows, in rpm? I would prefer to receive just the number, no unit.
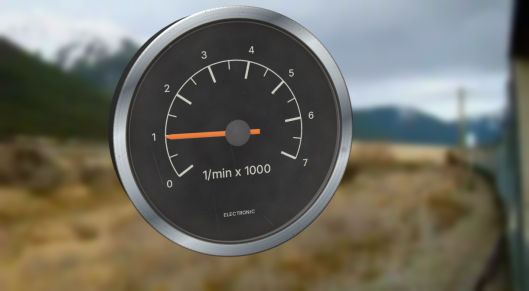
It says 1000
